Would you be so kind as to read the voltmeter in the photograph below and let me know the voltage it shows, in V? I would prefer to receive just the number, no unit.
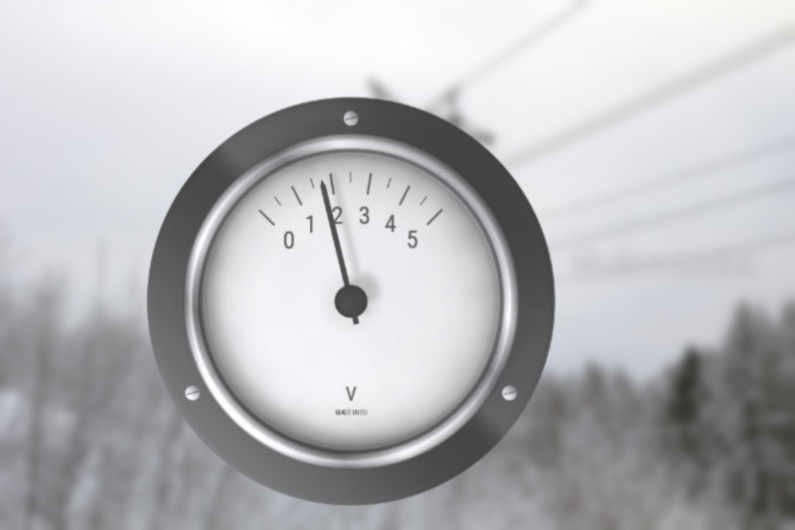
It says 1.75
